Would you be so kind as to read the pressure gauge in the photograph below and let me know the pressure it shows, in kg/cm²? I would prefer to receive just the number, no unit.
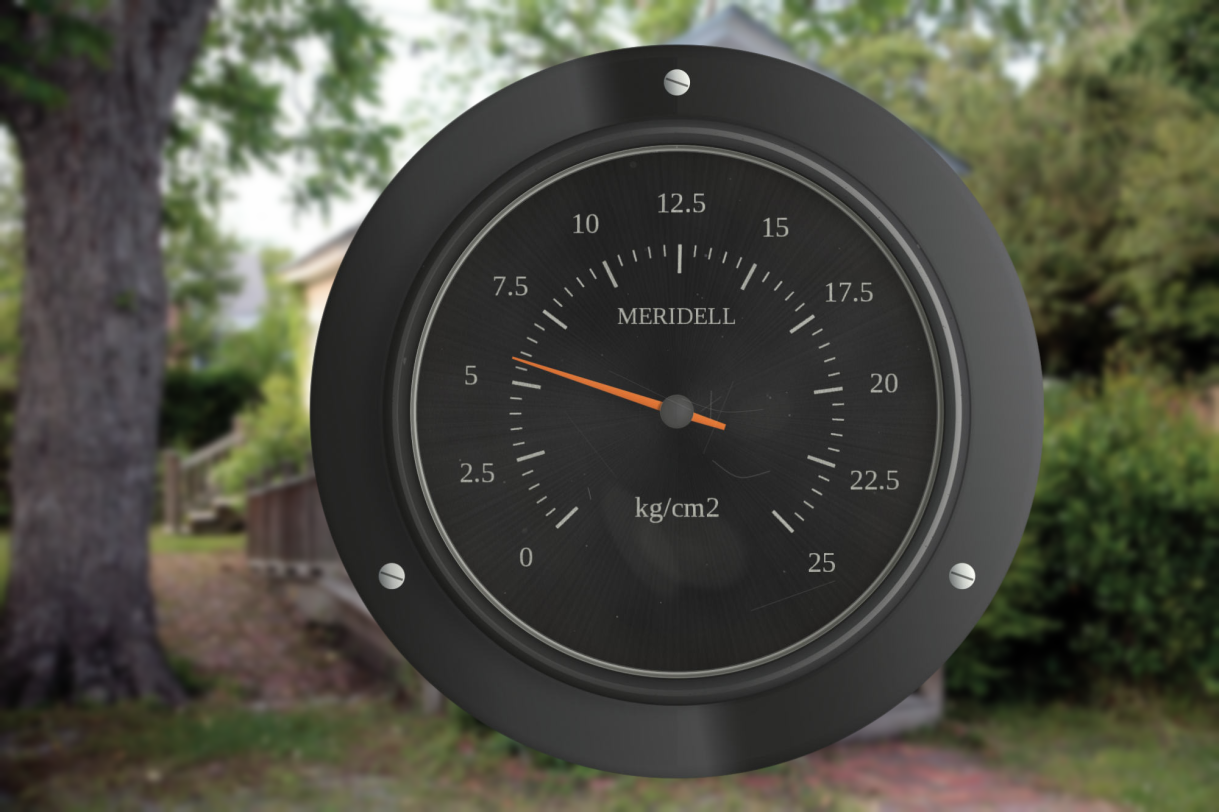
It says 5.75
